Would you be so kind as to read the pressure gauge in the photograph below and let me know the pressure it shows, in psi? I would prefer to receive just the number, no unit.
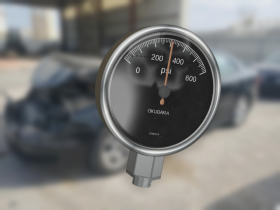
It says 300
